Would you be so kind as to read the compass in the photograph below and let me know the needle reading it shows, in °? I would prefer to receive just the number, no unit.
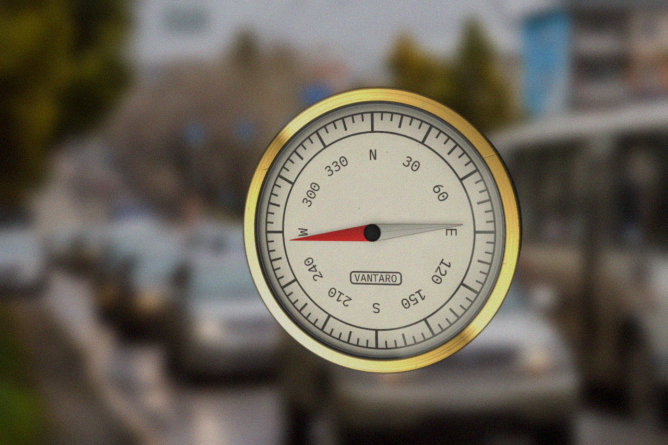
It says 265
